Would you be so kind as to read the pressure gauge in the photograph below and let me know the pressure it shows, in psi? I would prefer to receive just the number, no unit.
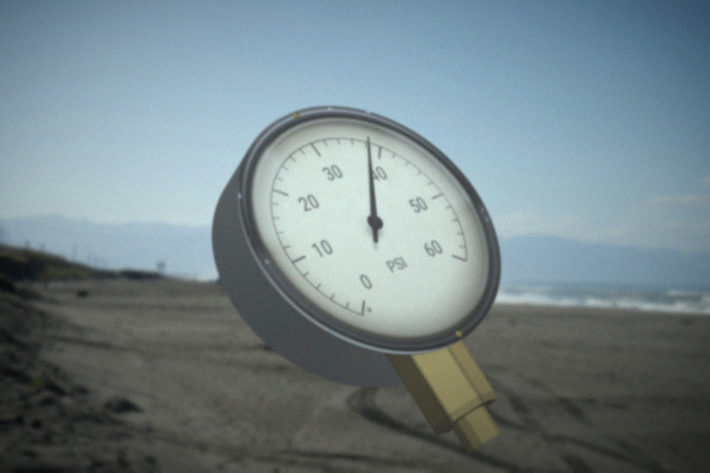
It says 38
